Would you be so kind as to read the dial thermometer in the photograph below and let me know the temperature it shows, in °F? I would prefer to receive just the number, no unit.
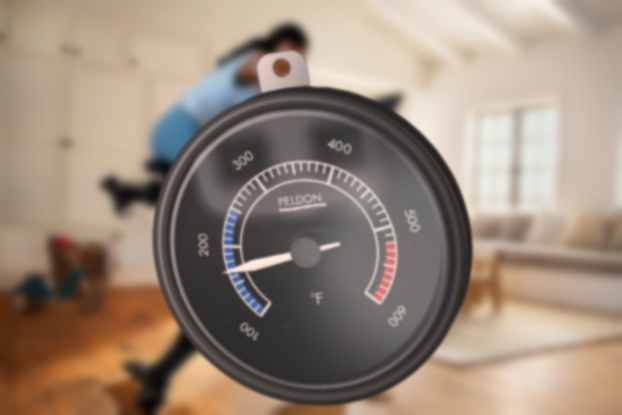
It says 170
